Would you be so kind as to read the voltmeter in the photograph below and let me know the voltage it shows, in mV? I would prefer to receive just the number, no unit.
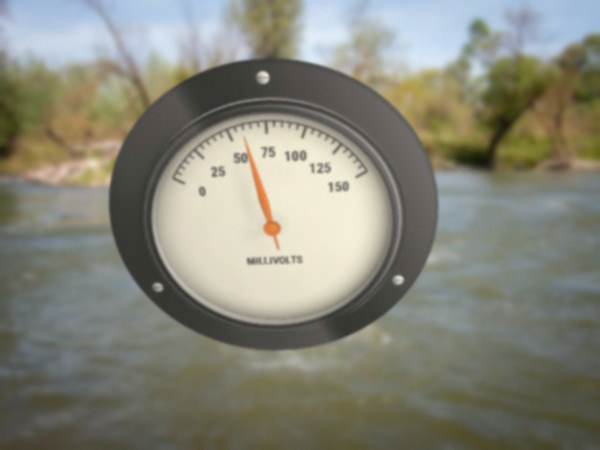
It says 60
